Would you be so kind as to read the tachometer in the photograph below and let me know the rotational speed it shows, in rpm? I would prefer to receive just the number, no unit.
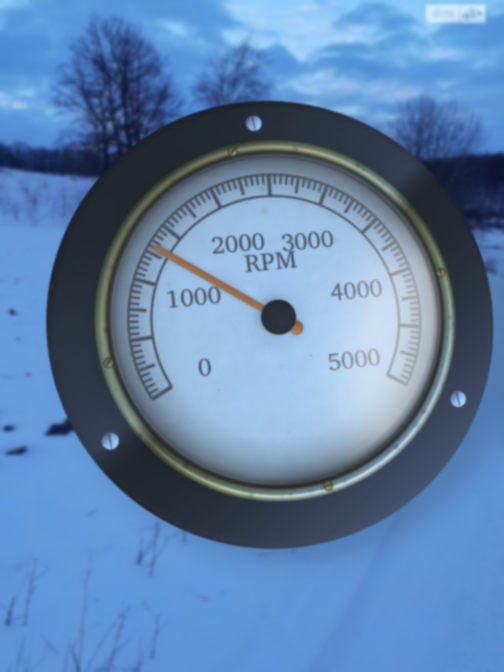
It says 1300
